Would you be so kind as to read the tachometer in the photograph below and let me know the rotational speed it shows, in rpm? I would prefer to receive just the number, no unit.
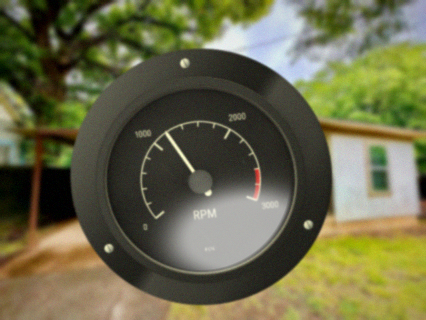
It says 1200
